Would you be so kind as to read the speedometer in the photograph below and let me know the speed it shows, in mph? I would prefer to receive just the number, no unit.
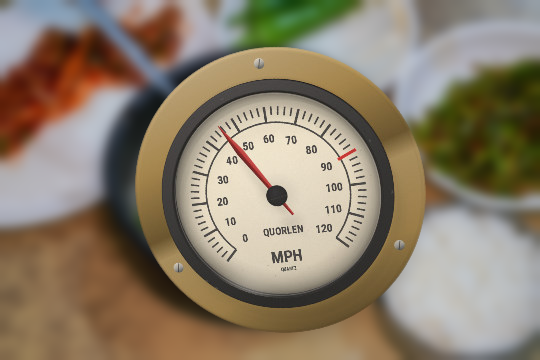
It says 46
